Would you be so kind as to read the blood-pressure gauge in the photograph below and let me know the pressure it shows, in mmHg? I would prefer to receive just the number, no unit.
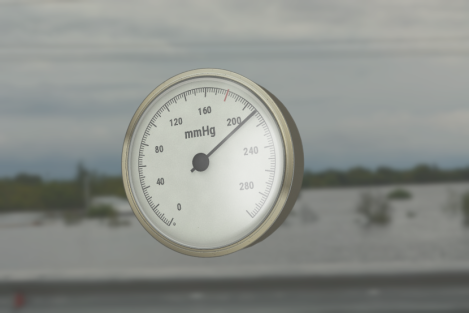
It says 210
